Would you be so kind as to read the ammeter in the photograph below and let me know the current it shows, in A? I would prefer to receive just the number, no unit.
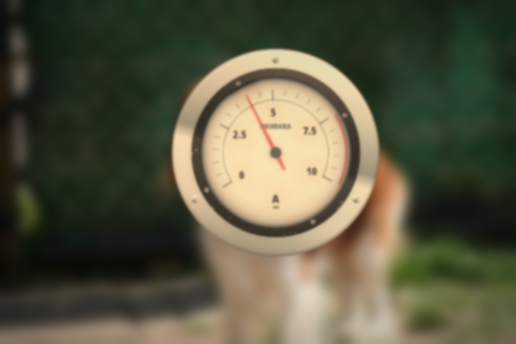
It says 4
